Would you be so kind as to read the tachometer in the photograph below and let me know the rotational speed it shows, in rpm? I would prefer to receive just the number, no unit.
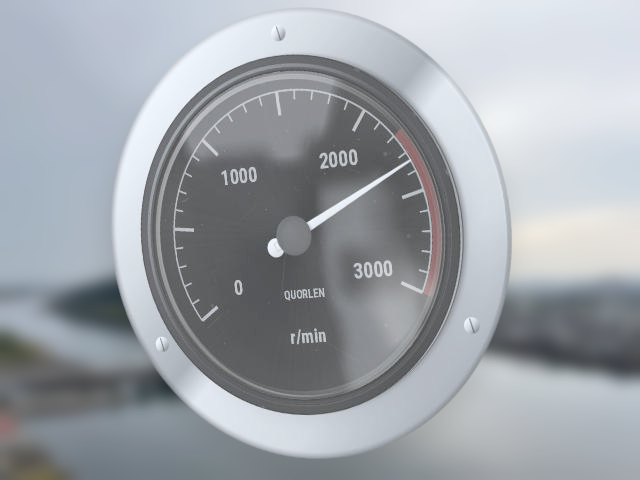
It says 2350
